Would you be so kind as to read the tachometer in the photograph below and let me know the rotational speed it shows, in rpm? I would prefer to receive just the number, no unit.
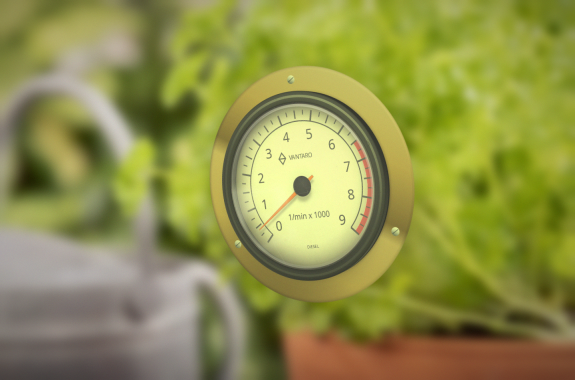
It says 375
